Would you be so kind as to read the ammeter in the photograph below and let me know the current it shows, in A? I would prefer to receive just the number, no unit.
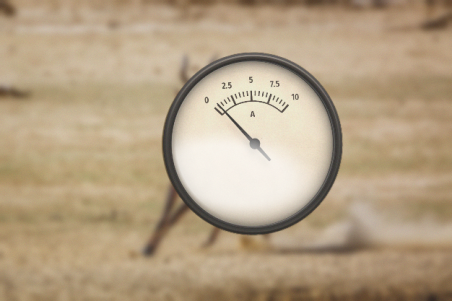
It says 0.5
